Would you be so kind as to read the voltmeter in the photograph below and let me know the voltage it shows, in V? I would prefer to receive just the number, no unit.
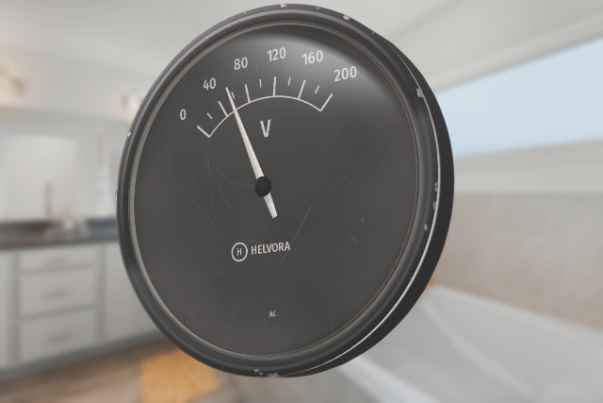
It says 60
